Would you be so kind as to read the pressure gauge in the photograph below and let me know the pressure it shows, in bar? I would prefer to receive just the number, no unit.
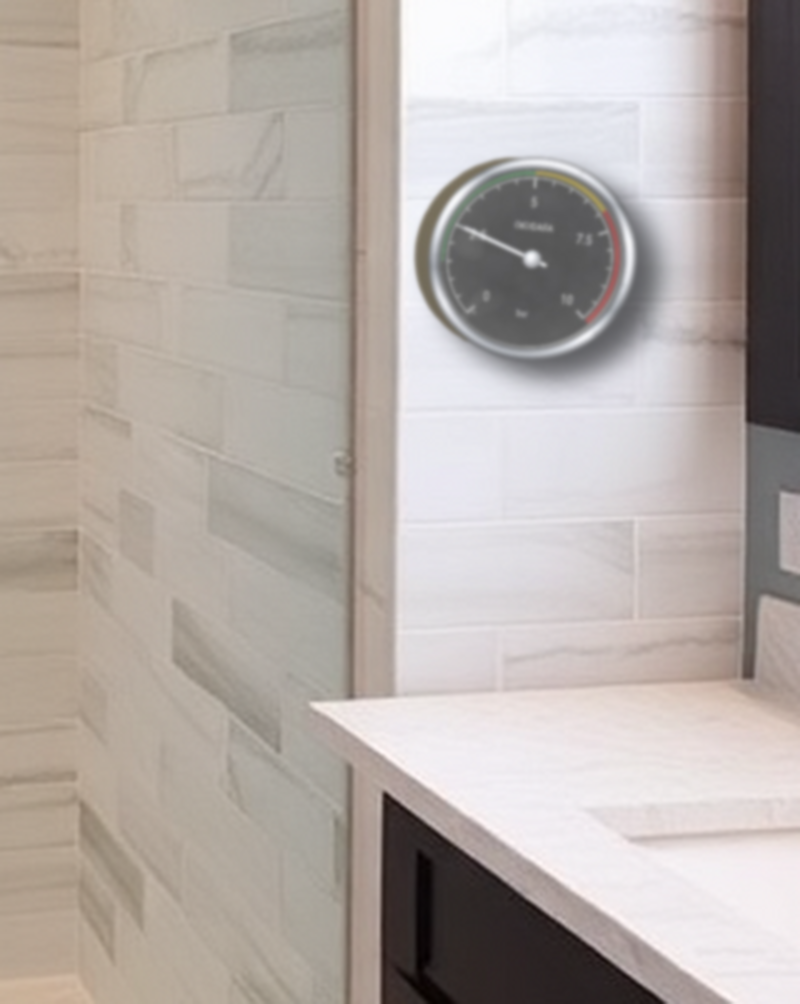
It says 2.5
